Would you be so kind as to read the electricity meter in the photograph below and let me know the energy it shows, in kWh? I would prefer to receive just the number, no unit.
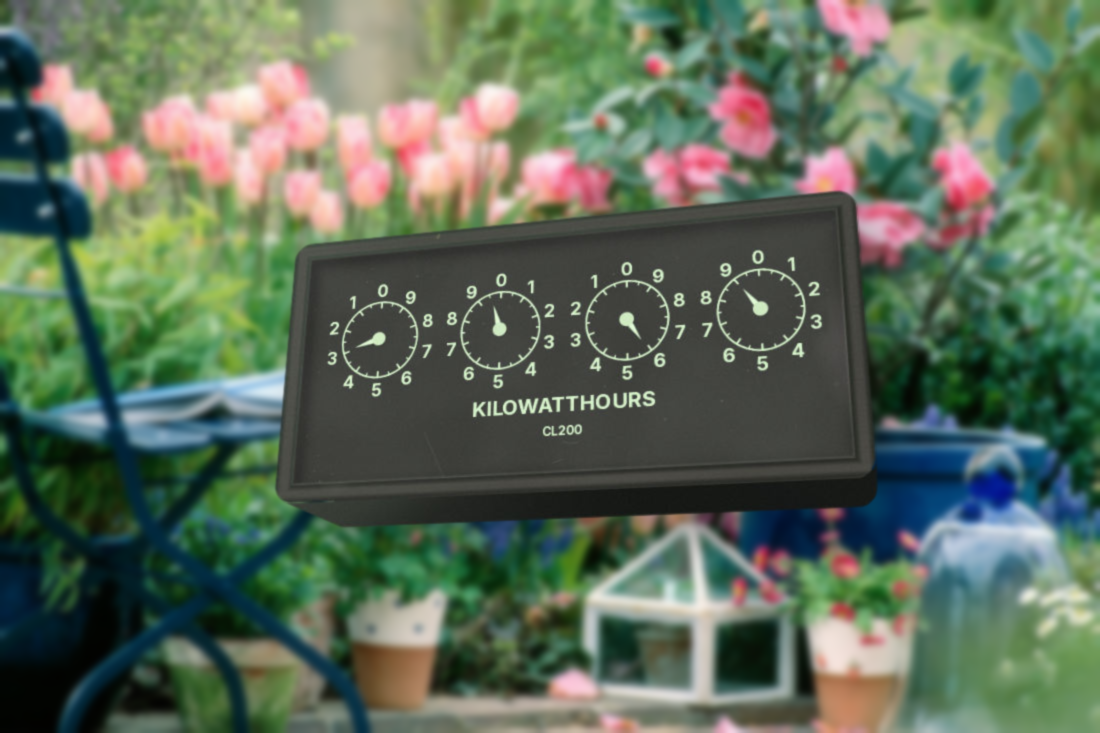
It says 2959
